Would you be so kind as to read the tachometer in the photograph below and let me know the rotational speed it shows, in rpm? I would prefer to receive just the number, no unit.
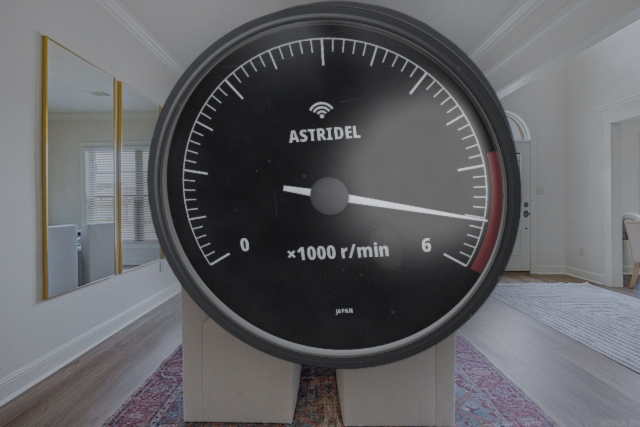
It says 5500
